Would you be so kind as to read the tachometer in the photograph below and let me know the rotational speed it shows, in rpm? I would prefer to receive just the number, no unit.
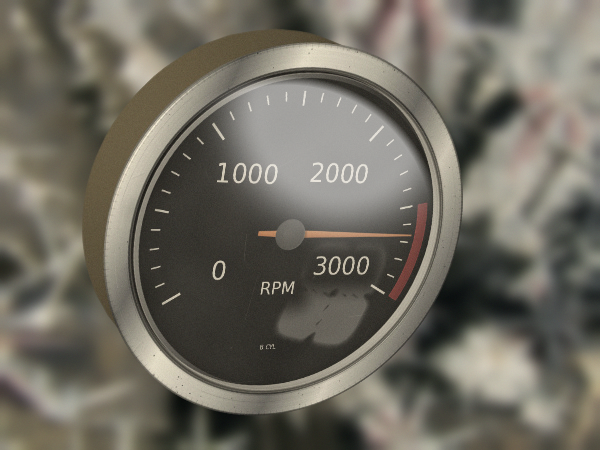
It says 2650
